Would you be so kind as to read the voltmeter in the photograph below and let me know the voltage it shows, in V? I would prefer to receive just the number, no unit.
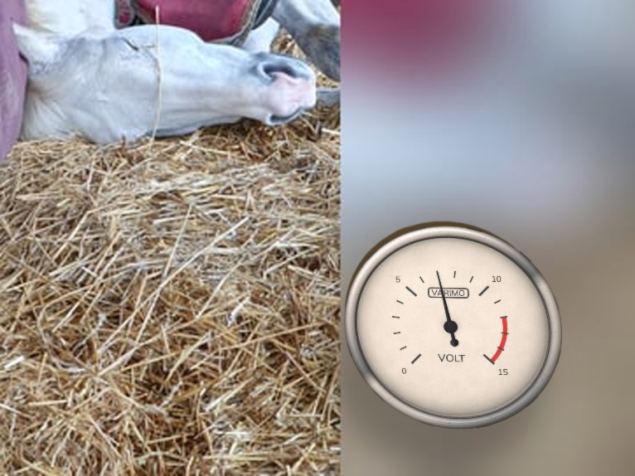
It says 7
